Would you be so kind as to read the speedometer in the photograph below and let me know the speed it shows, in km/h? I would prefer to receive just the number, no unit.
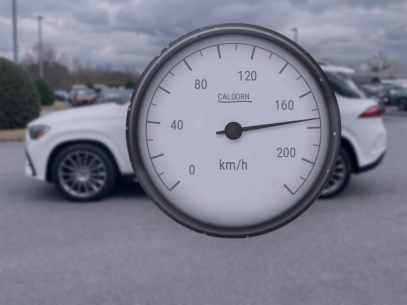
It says 175
